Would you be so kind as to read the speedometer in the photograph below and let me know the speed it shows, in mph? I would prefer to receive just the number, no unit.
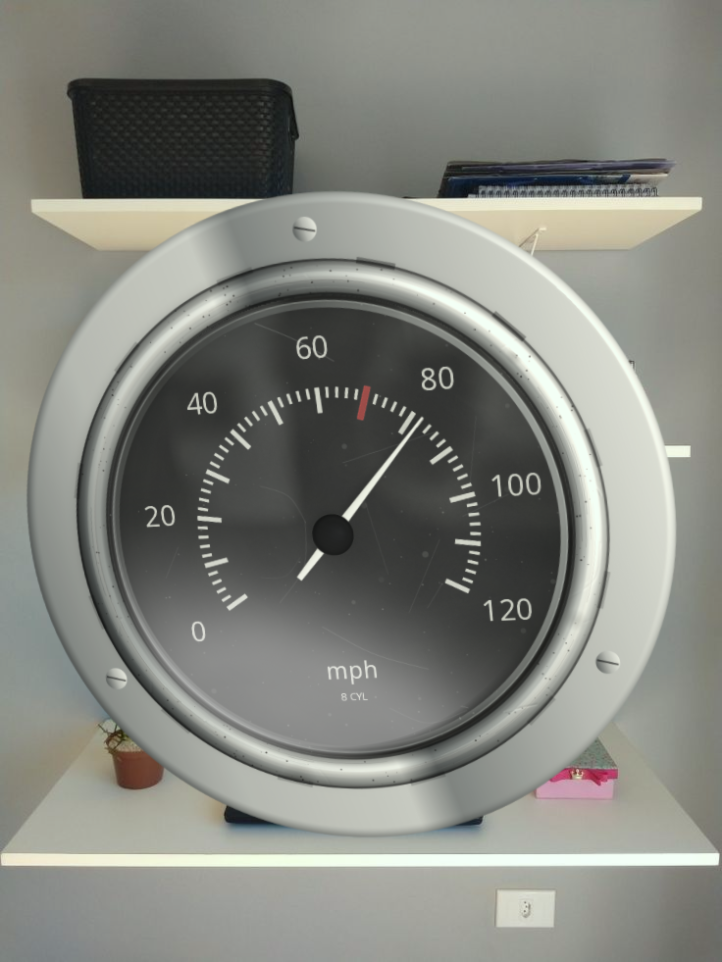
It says 82
